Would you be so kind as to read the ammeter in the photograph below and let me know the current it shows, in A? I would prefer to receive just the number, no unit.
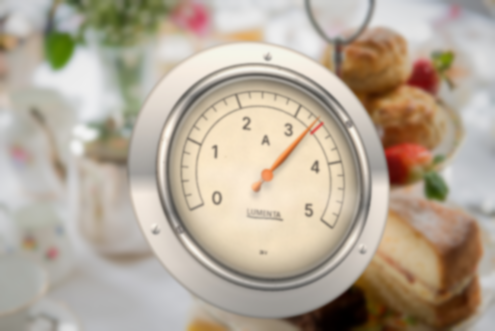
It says 3.3
